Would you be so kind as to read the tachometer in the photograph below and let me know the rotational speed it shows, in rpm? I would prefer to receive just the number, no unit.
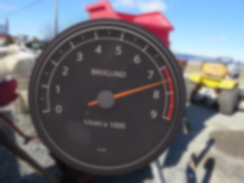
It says 7500
